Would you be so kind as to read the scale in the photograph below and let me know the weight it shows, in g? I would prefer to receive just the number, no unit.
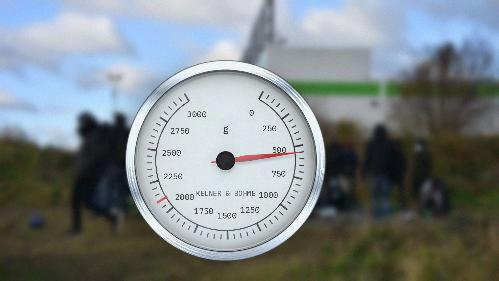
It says 550
